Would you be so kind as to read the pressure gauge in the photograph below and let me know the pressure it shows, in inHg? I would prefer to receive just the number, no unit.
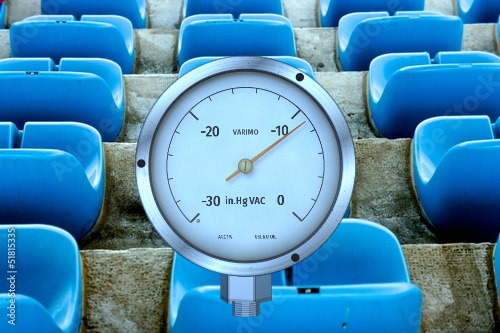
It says -9
